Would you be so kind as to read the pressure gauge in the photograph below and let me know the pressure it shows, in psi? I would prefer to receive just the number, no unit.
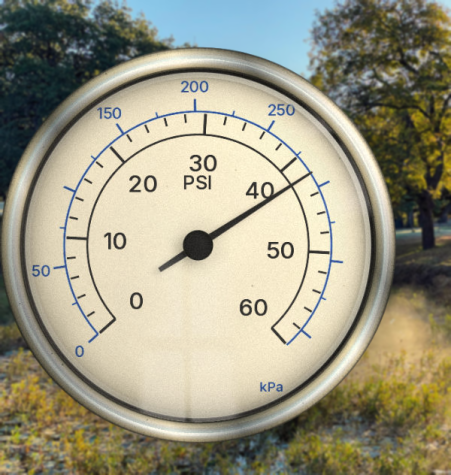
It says 42
